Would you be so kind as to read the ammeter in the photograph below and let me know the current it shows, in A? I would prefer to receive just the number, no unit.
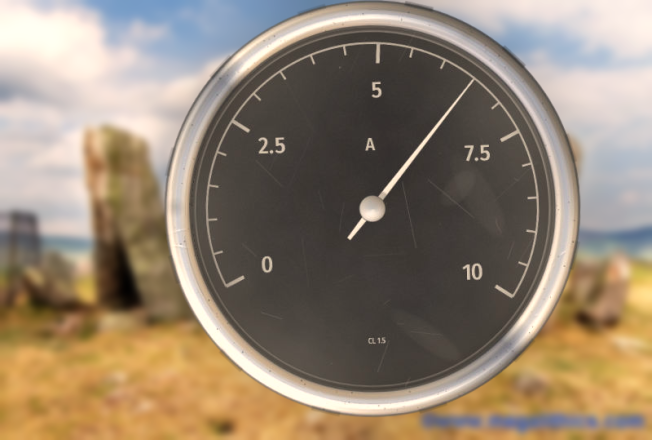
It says 6.5
